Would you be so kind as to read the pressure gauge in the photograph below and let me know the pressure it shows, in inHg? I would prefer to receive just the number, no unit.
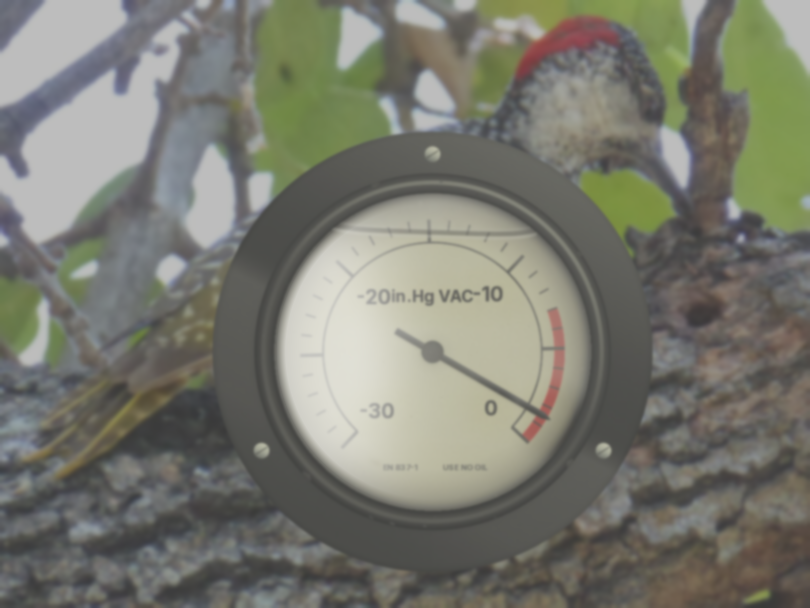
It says -1.5
